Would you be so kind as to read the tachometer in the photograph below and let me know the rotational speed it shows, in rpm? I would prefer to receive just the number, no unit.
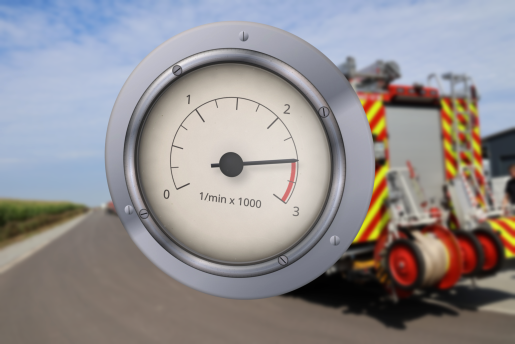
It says 2500
